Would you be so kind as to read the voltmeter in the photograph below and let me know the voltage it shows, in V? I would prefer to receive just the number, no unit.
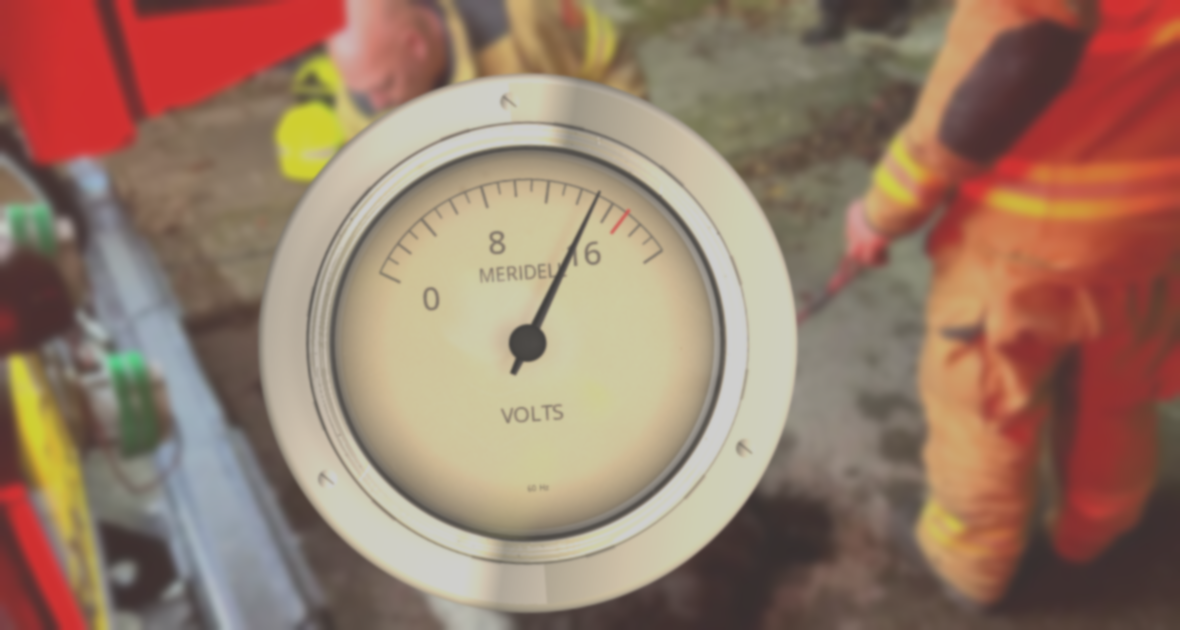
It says 15
